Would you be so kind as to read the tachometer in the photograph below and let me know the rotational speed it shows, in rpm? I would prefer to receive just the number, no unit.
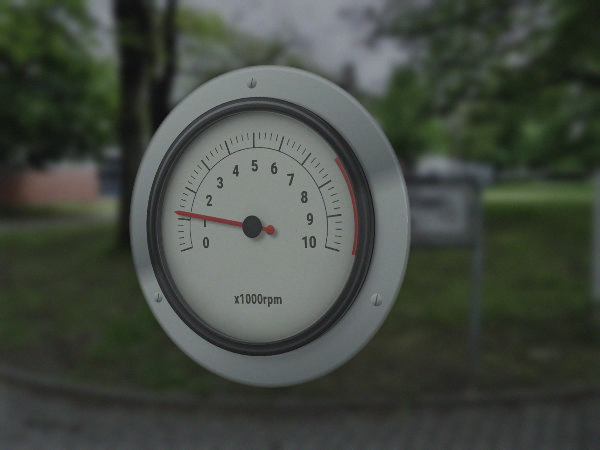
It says 1200
